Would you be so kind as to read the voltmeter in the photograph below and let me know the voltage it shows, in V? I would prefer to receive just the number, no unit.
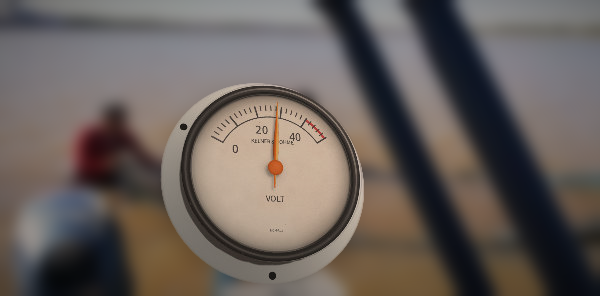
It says 28
